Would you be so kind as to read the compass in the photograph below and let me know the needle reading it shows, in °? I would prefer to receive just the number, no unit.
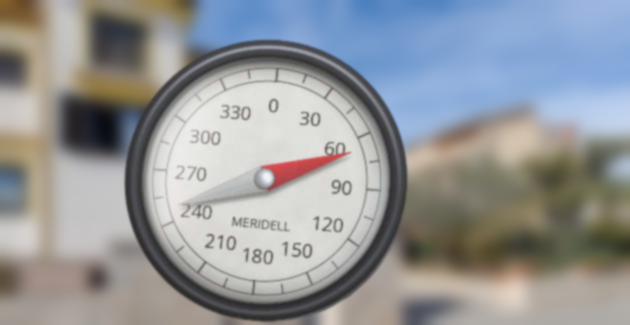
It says 67.5
